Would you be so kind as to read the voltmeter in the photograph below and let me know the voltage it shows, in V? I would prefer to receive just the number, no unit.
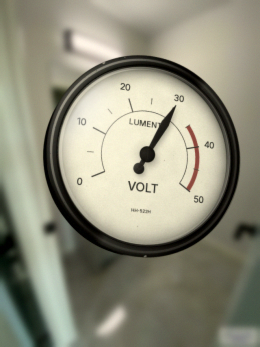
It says 30
